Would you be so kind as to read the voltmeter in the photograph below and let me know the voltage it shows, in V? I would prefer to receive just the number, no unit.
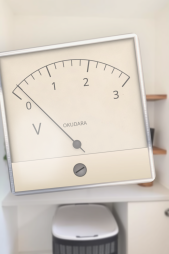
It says 0.2
